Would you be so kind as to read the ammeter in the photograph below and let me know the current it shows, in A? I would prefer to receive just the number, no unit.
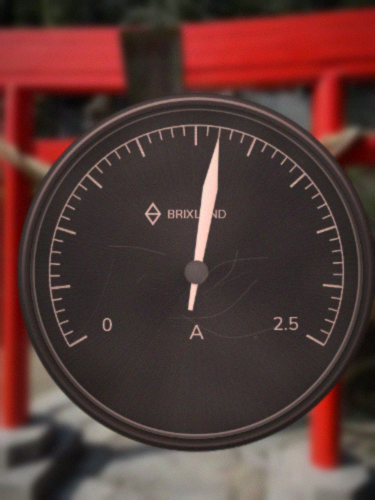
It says 1.35
